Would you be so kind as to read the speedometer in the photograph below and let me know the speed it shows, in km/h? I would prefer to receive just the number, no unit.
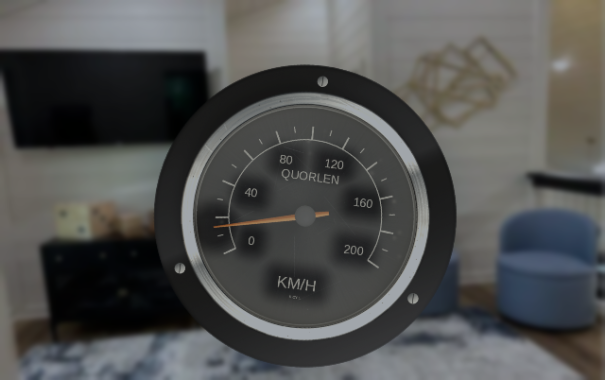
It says 15
